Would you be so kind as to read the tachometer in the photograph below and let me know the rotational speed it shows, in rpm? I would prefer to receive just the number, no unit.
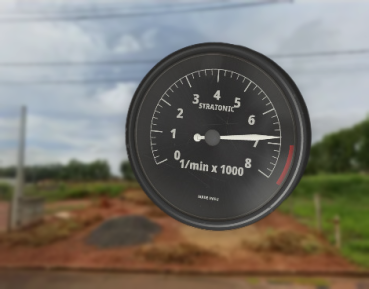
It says 6800
